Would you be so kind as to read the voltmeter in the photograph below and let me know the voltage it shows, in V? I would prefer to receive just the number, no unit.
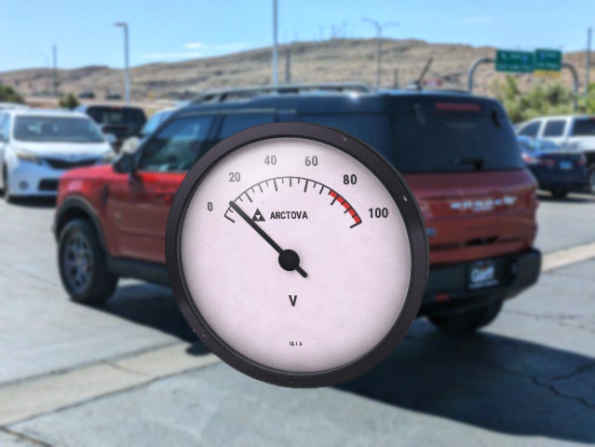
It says 10
